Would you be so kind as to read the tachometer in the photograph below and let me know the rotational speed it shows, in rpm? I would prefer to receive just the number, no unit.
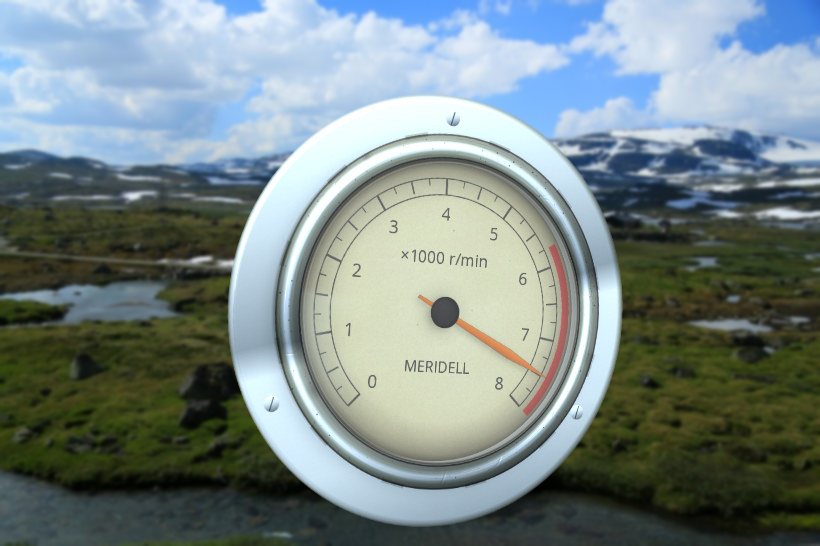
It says 7500
